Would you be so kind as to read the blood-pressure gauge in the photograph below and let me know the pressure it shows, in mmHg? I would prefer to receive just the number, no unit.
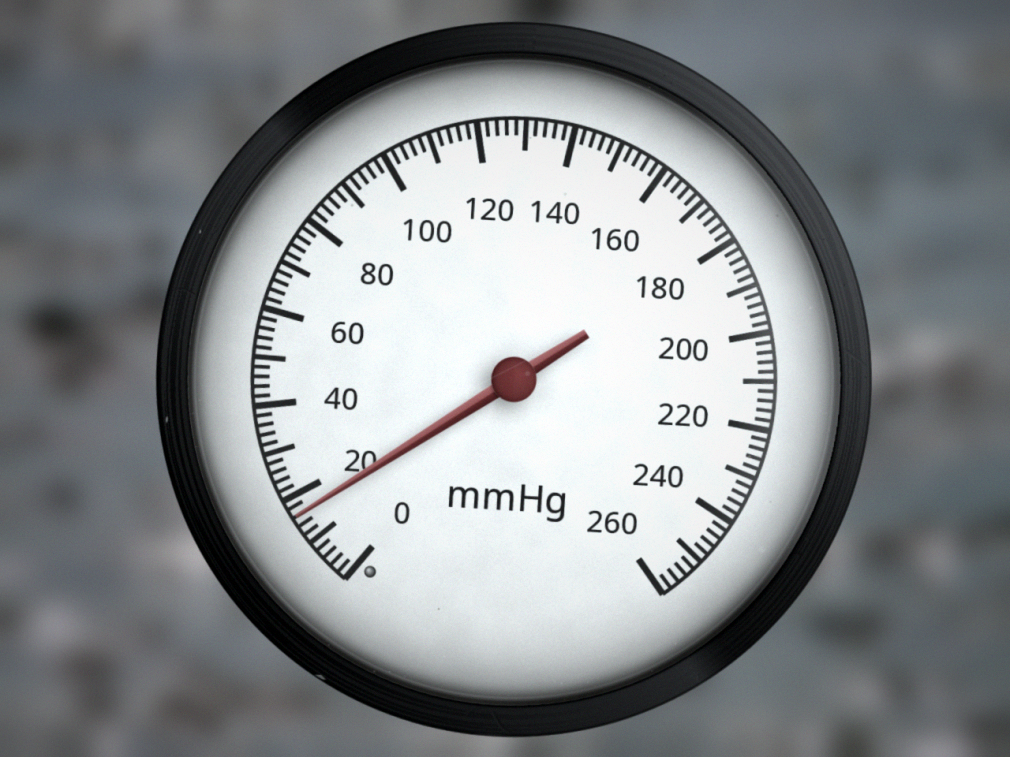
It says 16
